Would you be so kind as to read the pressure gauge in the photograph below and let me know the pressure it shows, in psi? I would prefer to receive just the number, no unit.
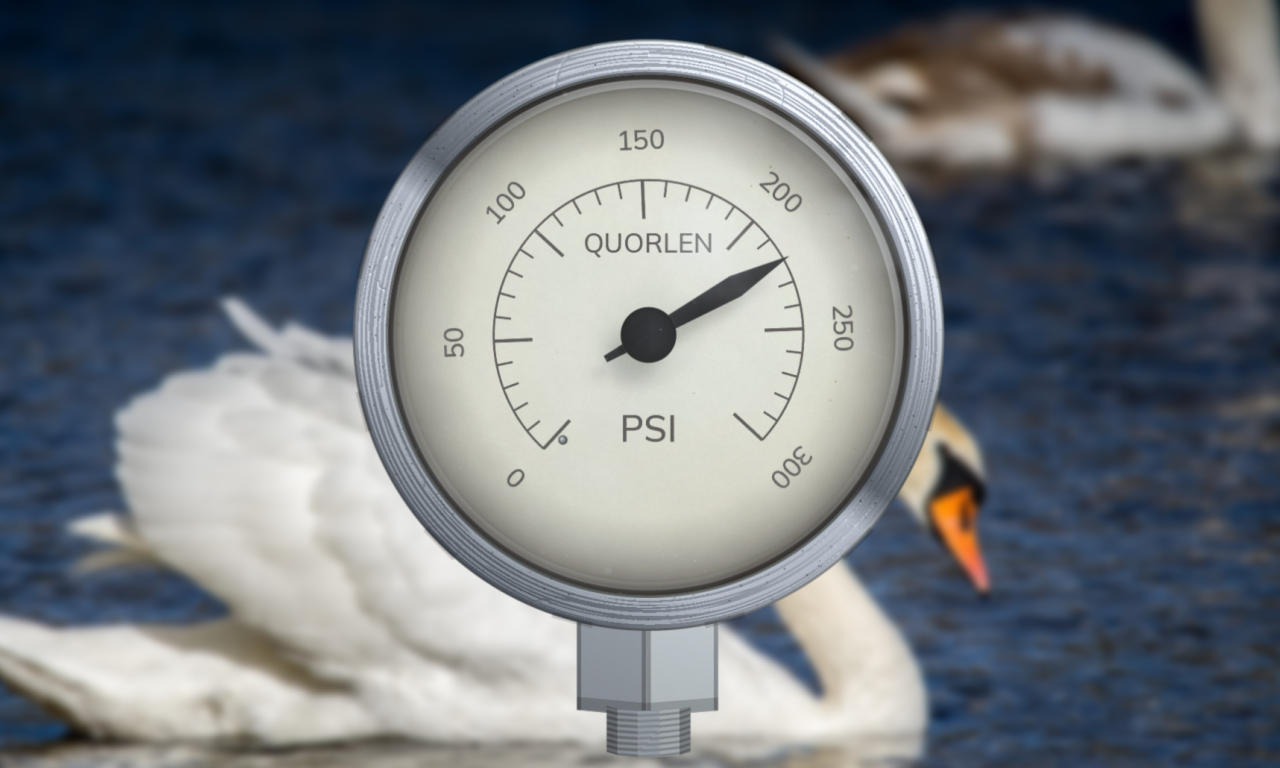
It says 220
